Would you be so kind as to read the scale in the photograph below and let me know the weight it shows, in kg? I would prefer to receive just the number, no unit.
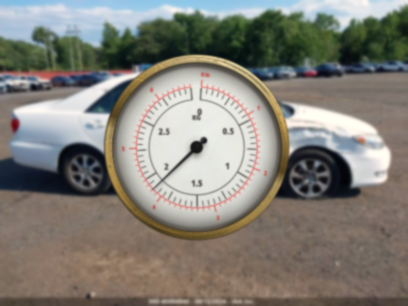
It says 1.9
